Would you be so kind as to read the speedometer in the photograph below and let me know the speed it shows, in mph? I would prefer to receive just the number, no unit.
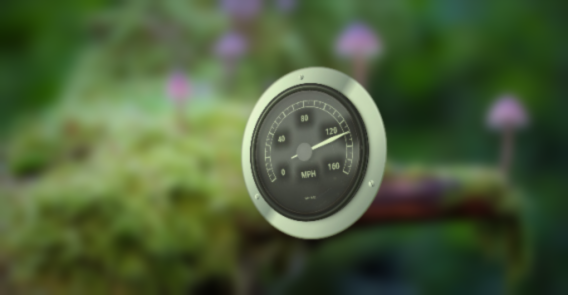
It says 130
